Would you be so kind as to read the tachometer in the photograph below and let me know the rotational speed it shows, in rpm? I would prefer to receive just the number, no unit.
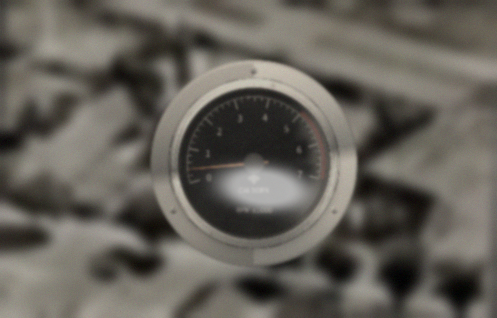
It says 400
